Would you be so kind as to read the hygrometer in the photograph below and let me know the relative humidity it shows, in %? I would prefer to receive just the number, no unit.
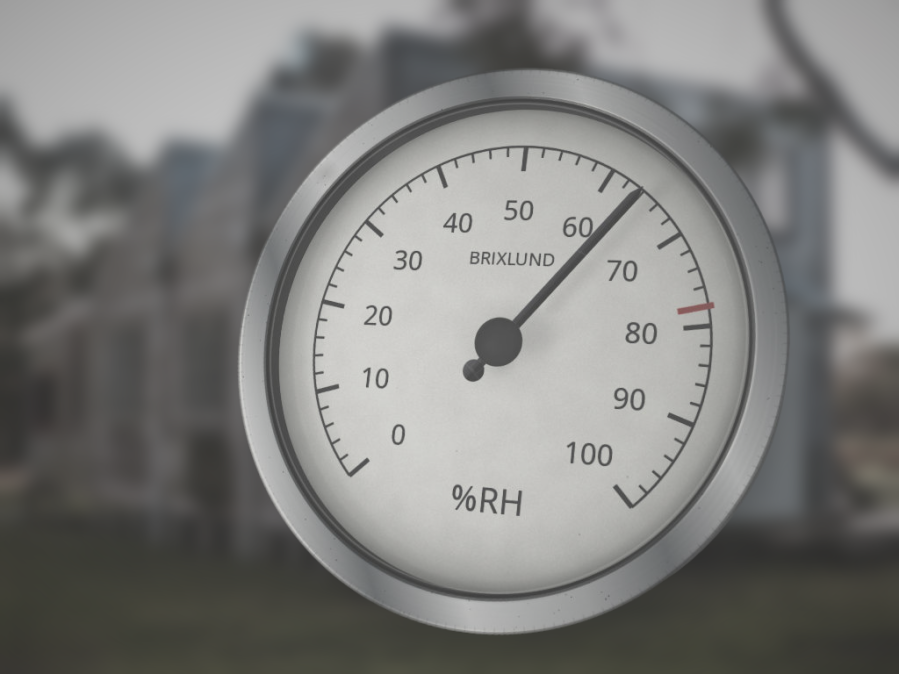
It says 64
